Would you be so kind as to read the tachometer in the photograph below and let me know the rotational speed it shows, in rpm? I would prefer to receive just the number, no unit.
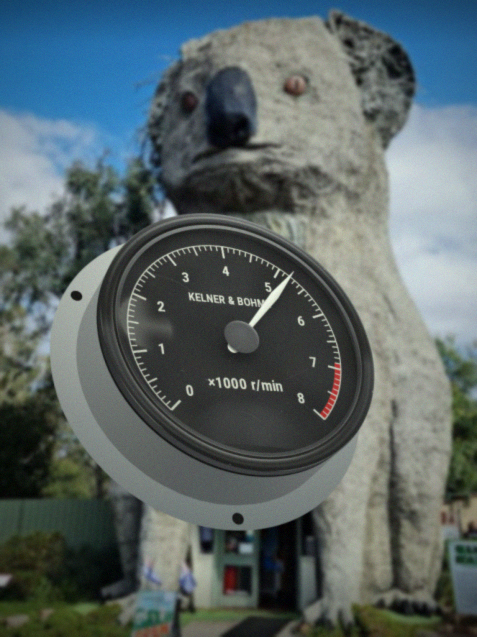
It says 5200
